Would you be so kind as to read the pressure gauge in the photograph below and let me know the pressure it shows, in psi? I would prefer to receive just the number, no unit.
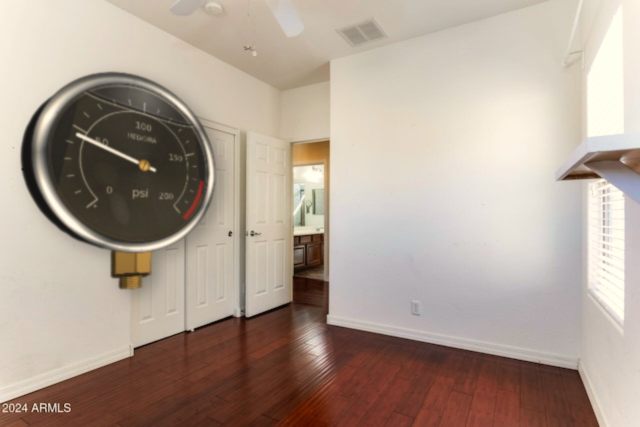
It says 45
